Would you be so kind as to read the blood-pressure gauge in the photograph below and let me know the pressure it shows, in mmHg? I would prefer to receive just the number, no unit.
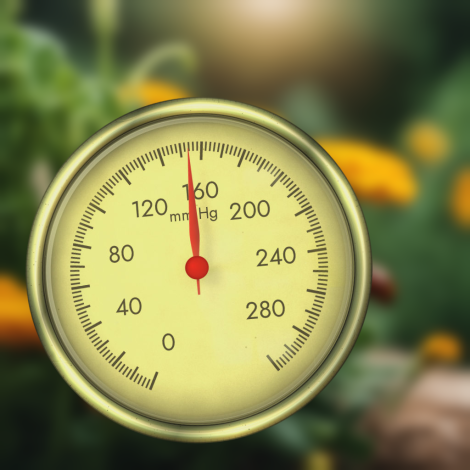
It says 154
